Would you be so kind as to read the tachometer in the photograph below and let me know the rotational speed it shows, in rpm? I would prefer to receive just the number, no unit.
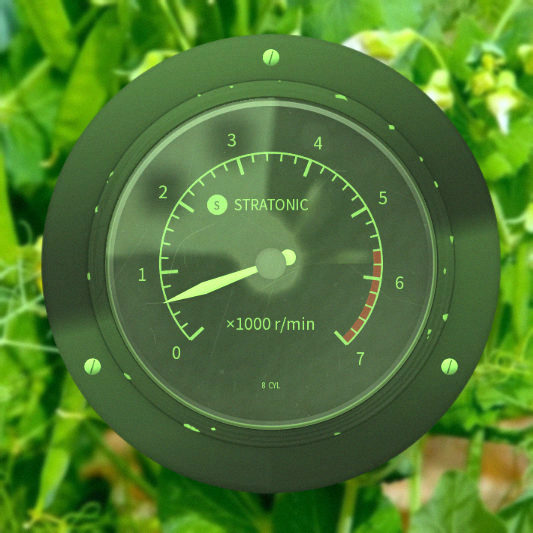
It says 600
